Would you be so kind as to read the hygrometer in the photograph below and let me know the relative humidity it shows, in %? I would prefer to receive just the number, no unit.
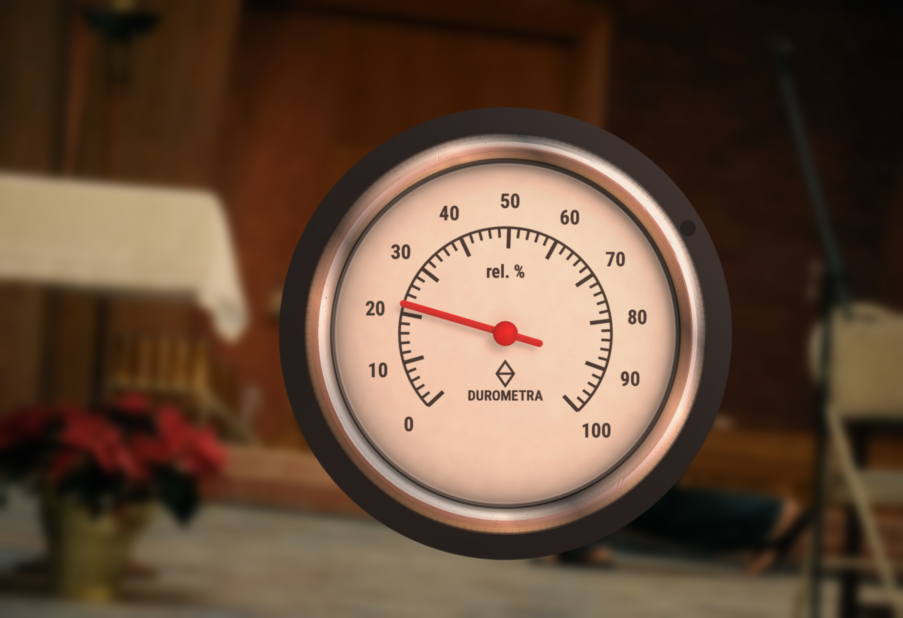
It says 22
